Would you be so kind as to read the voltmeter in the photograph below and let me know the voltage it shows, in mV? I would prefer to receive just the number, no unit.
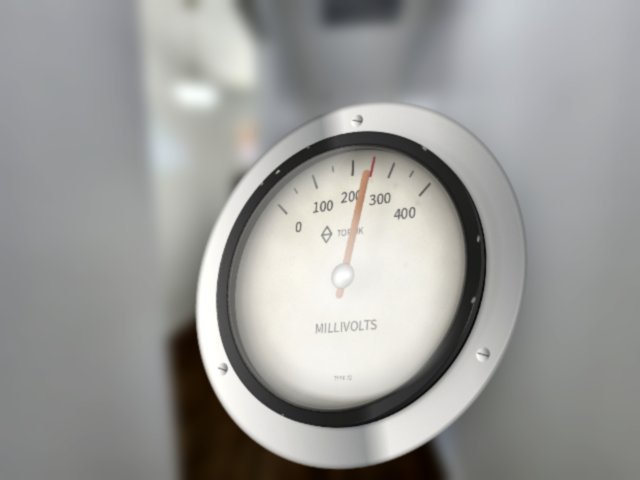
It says 250
